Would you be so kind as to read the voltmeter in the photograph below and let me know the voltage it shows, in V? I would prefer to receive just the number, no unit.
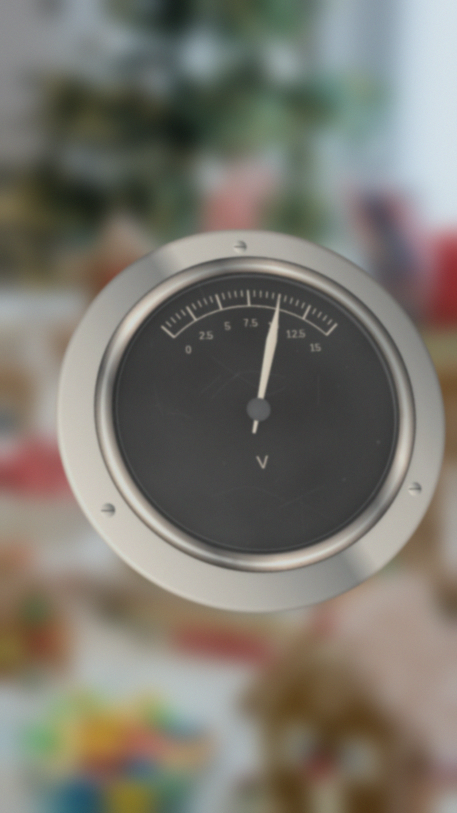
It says 10
